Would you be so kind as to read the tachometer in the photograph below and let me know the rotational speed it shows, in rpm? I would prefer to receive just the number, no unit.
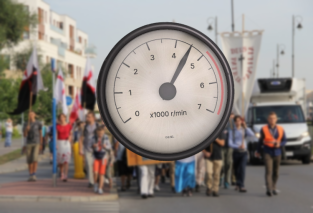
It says 4500
